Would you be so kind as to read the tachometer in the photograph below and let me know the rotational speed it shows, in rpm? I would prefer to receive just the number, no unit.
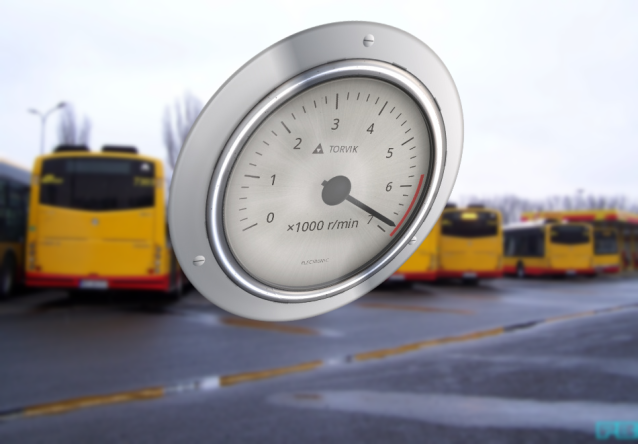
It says 6800
